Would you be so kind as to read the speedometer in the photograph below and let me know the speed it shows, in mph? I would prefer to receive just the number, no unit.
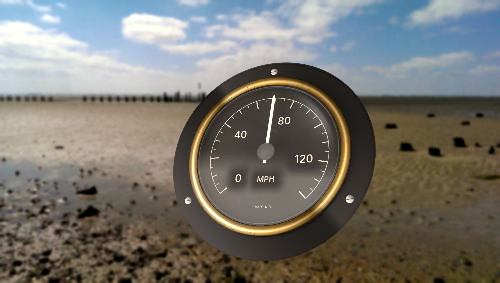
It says 70
